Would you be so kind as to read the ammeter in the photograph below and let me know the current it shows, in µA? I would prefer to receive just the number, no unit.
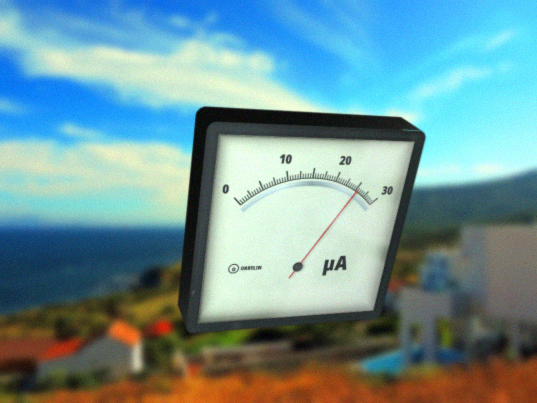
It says 25
